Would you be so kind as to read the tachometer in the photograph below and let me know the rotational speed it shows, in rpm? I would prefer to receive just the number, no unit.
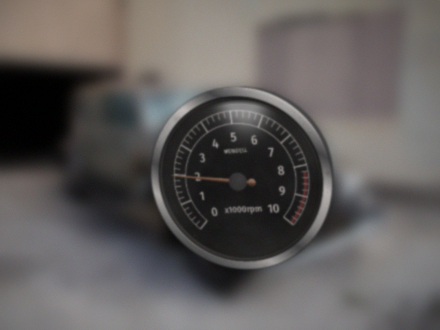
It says 2000
